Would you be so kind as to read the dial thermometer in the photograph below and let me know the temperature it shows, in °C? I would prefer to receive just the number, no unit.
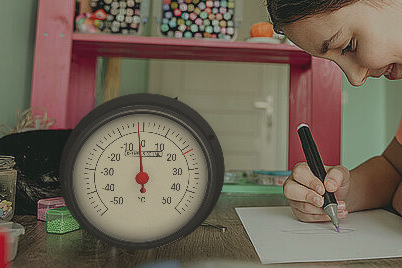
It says -2
